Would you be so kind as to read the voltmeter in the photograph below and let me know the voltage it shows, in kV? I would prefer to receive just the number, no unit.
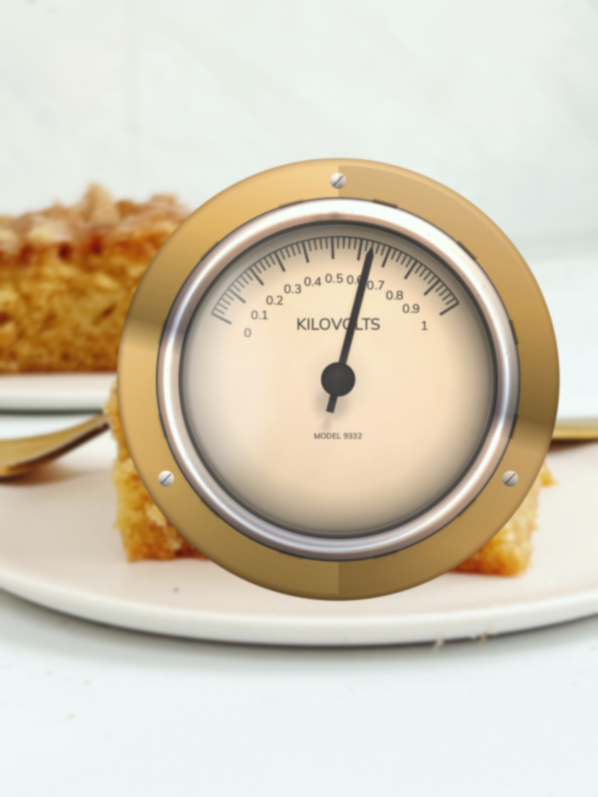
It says 0.64
